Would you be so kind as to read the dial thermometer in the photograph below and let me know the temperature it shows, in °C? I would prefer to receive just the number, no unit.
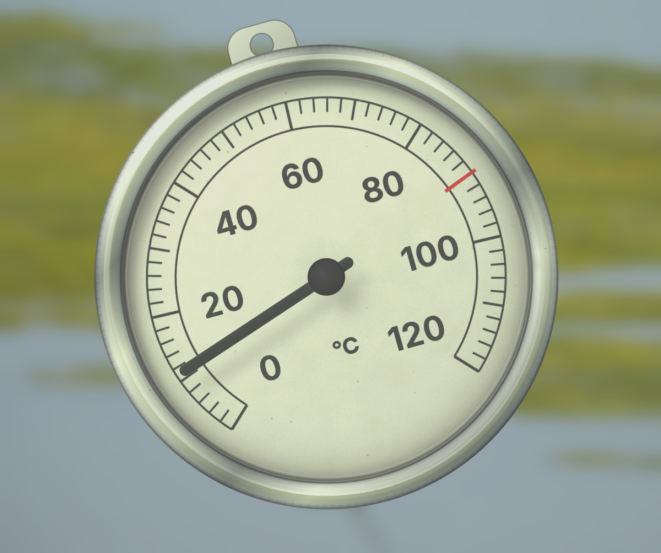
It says 11
